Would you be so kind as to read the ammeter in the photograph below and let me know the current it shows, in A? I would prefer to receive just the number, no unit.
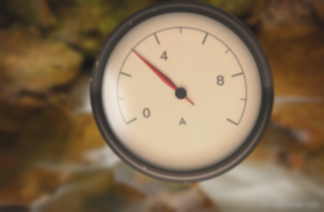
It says 3
